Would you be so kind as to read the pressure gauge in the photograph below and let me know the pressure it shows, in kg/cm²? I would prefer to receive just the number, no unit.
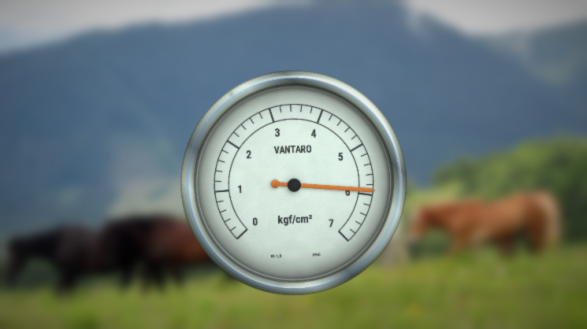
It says 5.9
